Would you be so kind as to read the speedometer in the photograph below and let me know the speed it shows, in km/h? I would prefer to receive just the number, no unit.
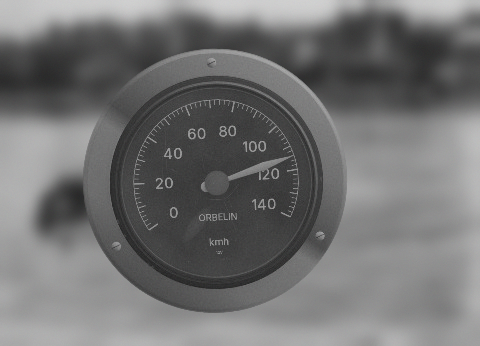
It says 114
